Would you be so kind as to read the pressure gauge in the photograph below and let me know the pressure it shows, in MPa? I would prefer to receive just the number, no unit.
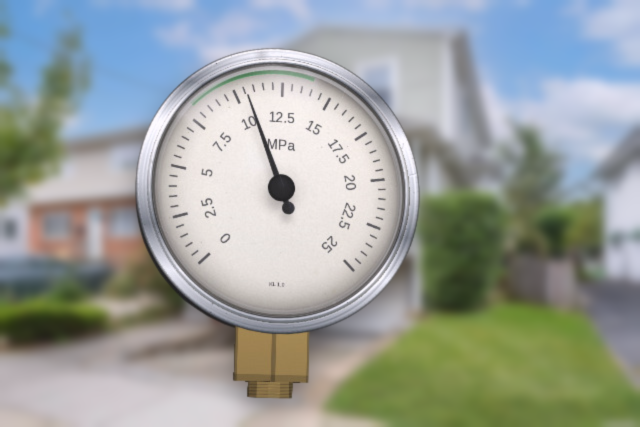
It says 10.5
